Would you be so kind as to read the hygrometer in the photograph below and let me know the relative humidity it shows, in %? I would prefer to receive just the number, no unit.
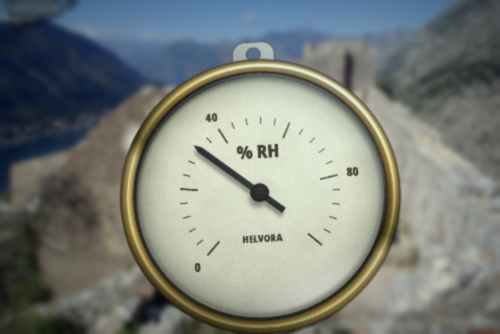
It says 32
